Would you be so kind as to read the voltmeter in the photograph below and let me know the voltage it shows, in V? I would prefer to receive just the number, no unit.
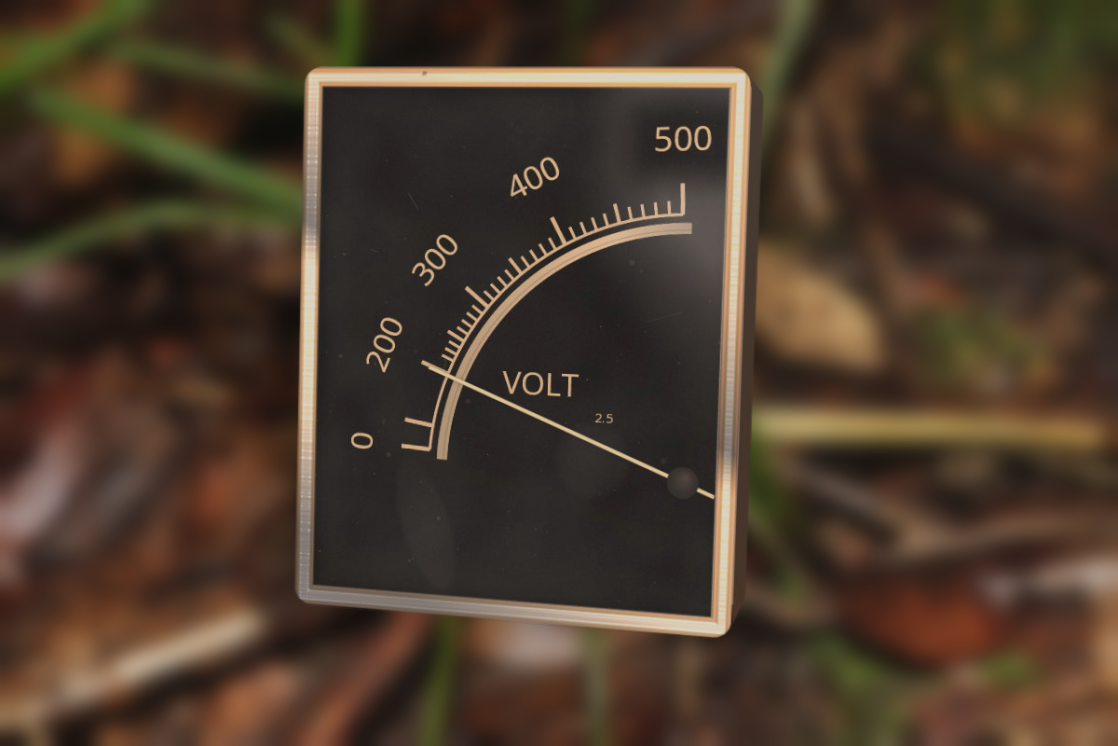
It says 200
